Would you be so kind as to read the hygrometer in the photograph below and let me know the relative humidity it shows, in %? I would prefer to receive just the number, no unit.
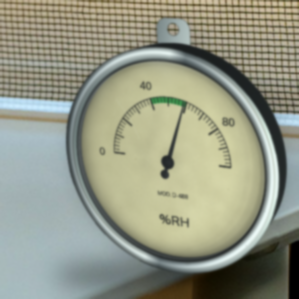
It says 60
